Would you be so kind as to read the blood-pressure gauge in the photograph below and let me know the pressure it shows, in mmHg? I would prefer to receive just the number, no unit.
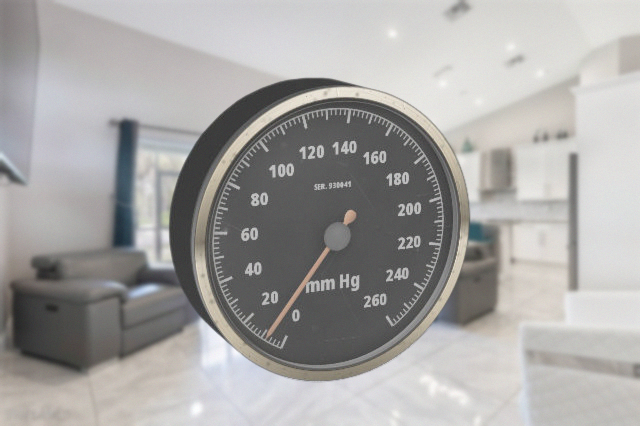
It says 10
